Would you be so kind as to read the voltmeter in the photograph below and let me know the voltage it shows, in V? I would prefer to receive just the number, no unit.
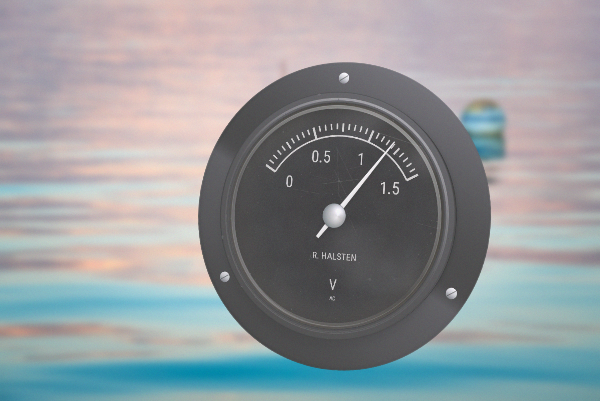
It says 1.2
